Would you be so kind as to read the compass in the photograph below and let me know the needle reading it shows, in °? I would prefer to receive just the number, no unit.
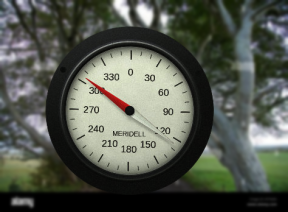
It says 305
